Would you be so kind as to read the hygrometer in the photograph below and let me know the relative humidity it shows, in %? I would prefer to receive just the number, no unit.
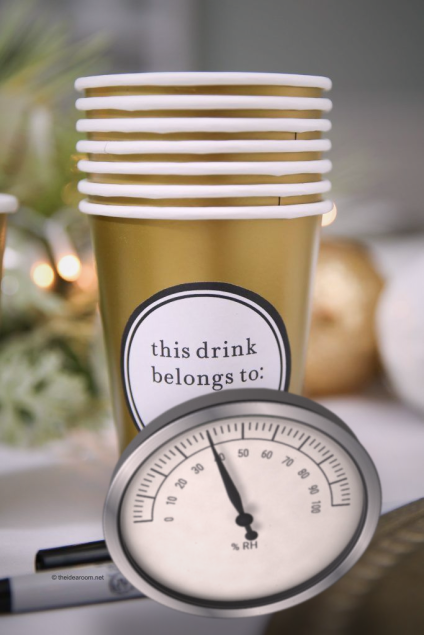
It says 40
